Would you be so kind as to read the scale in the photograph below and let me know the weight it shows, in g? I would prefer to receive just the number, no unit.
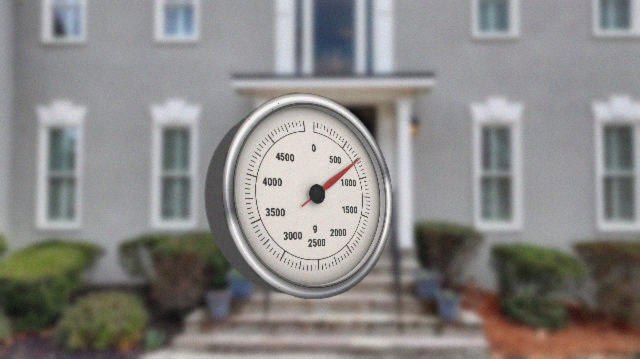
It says 750
